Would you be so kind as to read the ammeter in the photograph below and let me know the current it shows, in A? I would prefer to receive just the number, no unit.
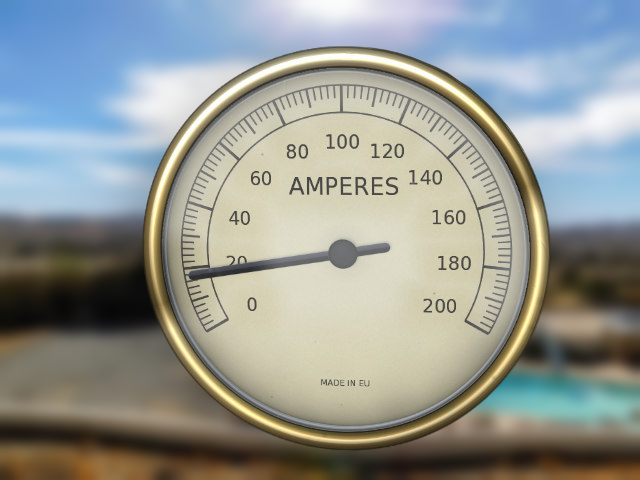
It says 18
